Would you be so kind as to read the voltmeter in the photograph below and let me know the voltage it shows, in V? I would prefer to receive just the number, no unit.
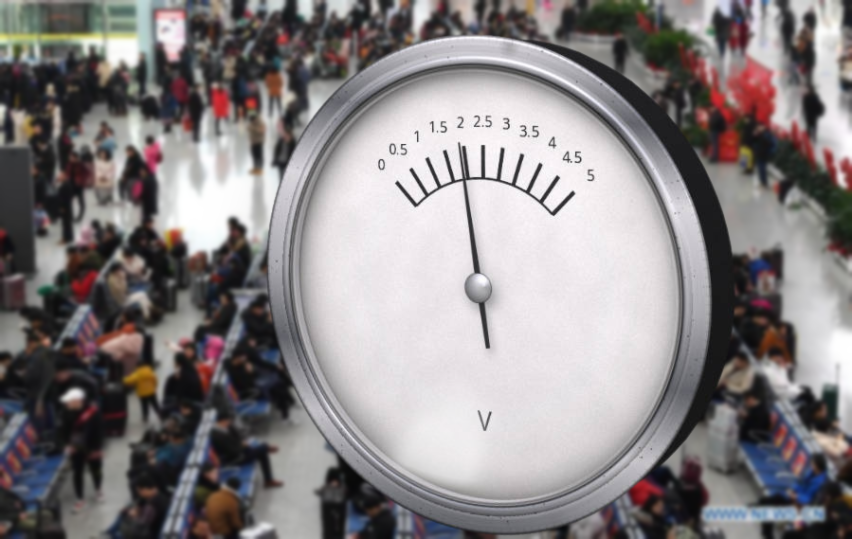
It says 2
